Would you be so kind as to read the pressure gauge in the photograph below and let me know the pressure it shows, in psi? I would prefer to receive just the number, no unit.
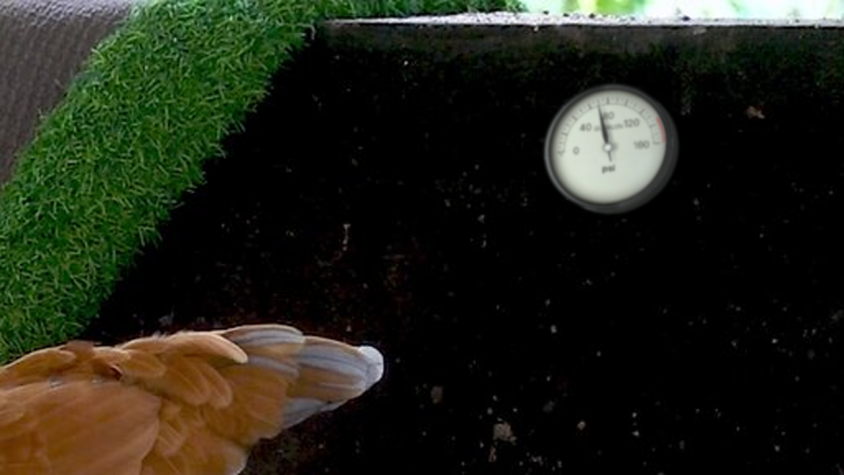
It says 70
